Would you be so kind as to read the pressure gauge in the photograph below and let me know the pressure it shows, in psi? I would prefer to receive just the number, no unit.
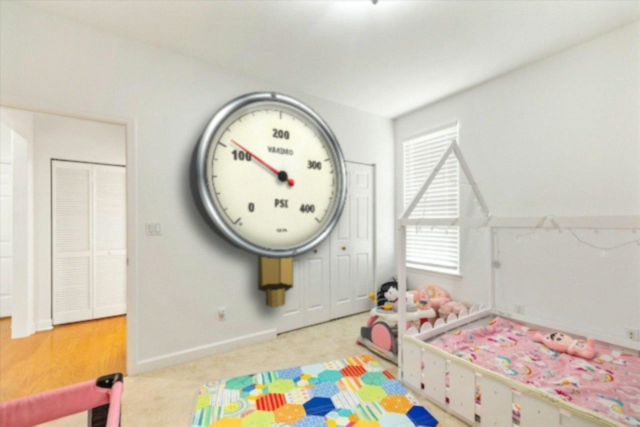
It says 110
